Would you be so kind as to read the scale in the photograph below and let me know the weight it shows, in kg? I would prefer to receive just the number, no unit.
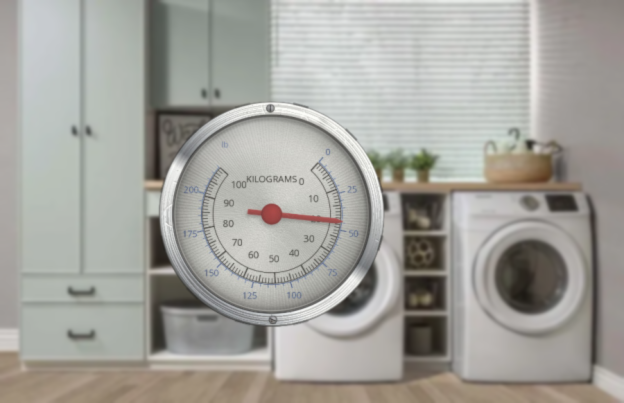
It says 20
